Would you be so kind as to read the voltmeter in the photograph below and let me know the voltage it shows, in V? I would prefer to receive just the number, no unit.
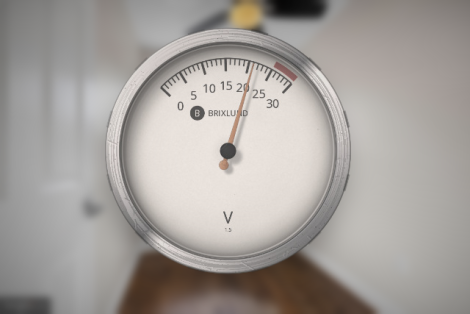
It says 21
